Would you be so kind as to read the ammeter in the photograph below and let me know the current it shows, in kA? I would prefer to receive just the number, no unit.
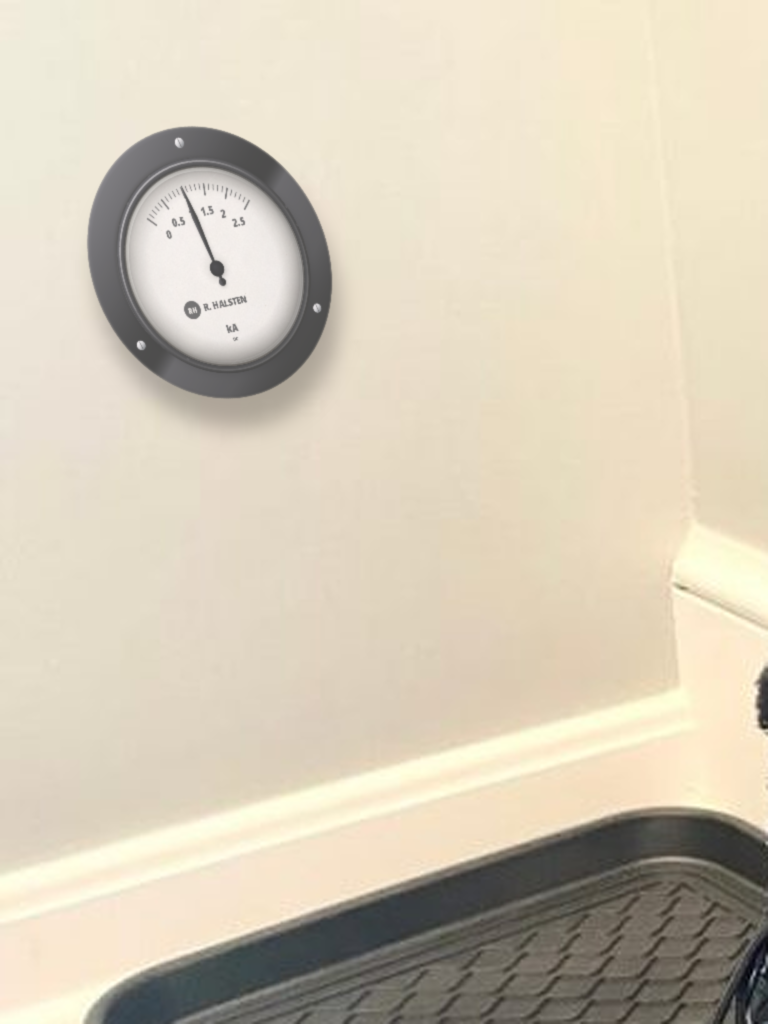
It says 1
